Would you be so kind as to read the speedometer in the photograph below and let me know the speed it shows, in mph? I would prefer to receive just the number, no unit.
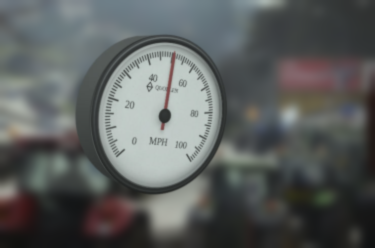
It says 50
